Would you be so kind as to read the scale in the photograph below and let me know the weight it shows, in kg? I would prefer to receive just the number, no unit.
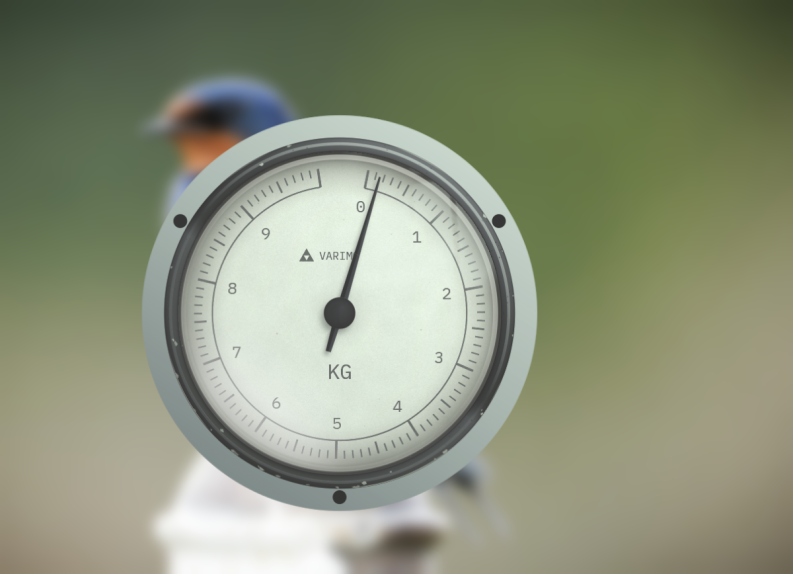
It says 0.15
